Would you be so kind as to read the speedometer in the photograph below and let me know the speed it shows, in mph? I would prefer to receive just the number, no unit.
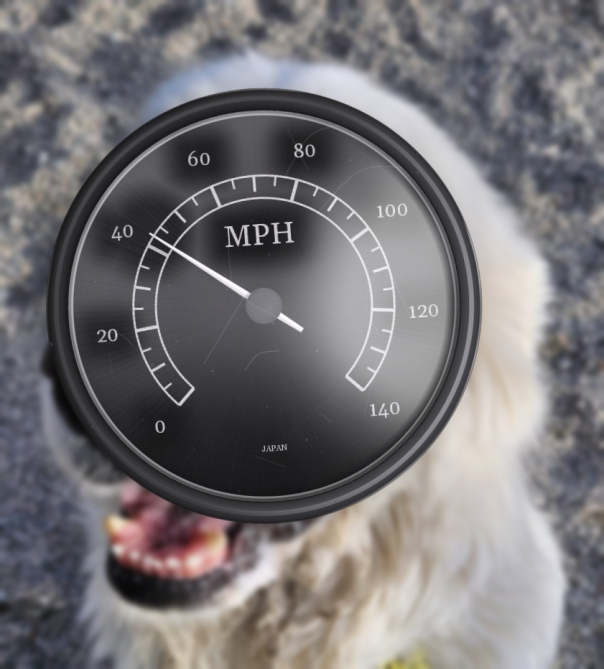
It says 42.5
